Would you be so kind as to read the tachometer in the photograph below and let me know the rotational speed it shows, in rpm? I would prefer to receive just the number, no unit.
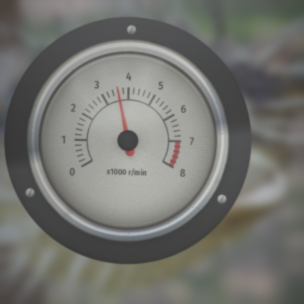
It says 3600
